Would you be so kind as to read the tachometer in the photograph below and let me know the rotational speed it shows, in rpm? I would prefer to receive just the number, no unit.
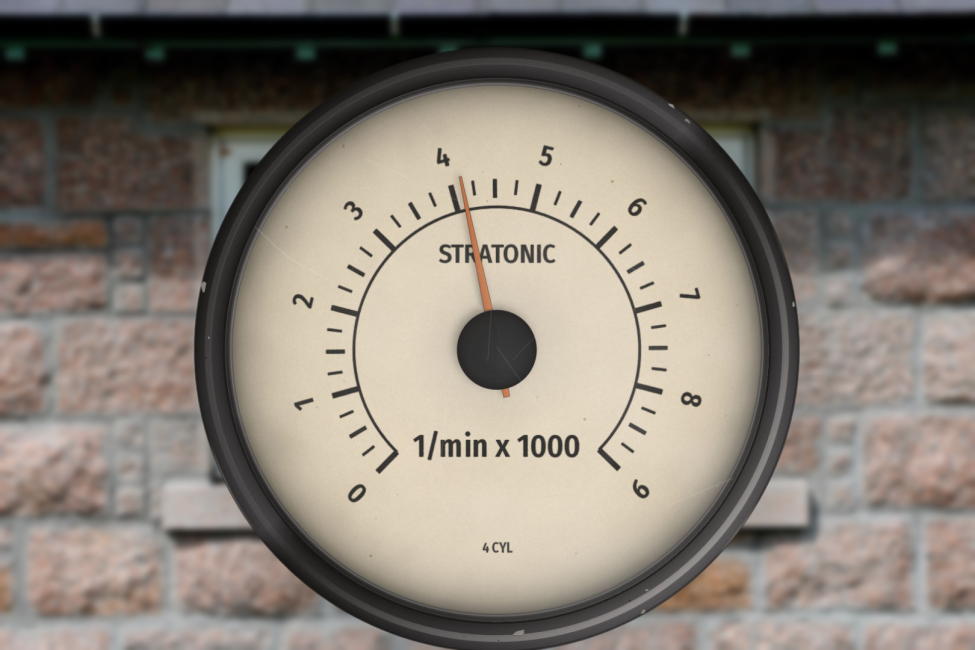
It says 4125
